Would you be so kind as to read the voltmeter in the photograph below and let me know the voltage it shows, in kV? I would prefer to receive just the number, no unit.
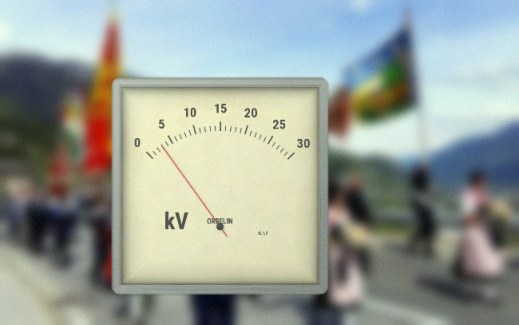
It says 3
